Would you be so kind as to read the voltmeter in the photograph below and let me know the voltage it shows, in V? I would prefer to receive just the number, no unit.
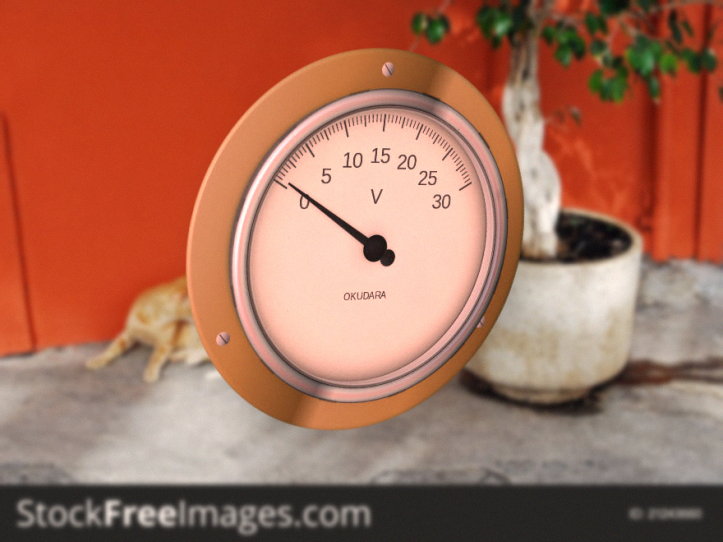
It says 0.5
